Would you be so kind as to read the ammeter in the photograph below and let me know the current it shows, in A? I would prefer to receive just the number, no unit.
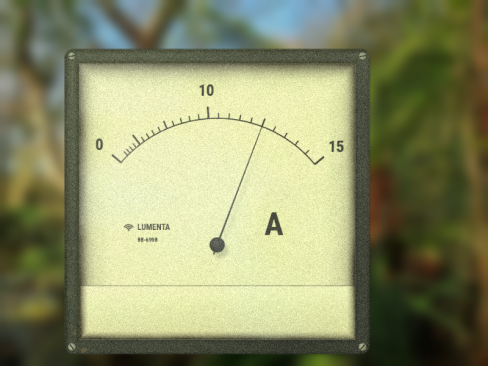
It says 12.5
